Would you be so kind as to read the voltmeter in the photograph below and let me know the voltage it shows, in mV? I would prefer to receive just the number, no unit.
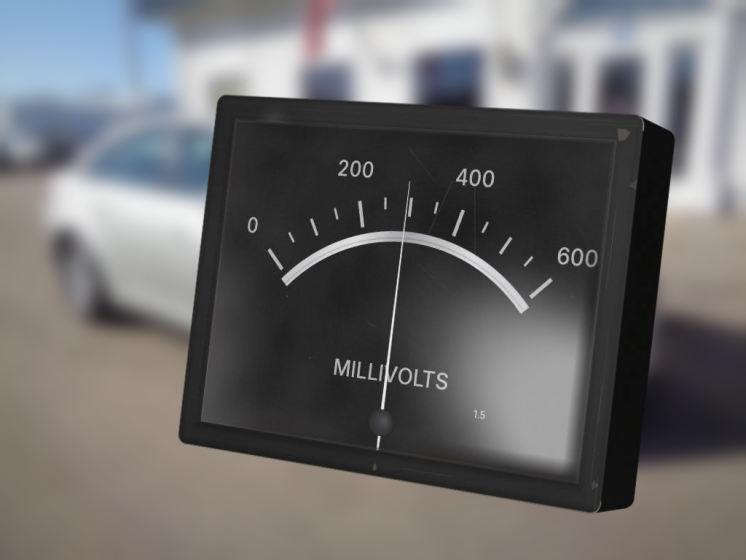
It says 300
